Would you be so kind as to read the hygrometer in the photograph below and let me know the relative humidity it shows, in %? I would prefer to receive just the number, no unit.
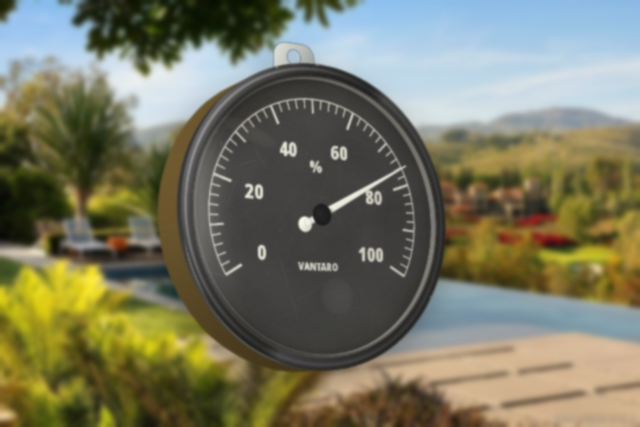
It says 76
